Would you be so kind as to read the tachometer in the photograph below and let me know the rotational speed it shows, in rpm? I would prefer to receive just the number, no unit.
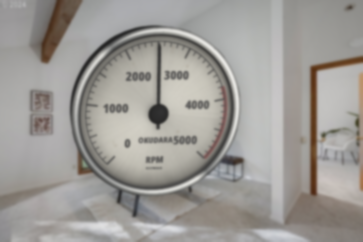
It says 2500
